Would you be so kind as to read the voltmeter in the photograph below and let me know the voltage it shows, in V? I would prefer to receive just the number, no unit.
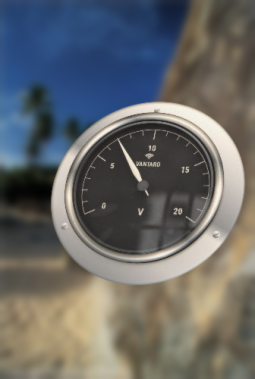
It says 7
